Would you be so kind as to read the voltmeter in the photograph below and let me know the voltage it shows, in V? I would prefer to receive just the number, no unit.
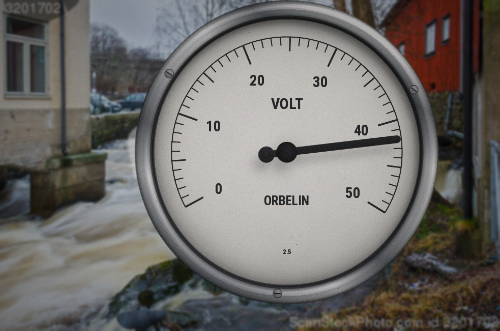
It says 42
